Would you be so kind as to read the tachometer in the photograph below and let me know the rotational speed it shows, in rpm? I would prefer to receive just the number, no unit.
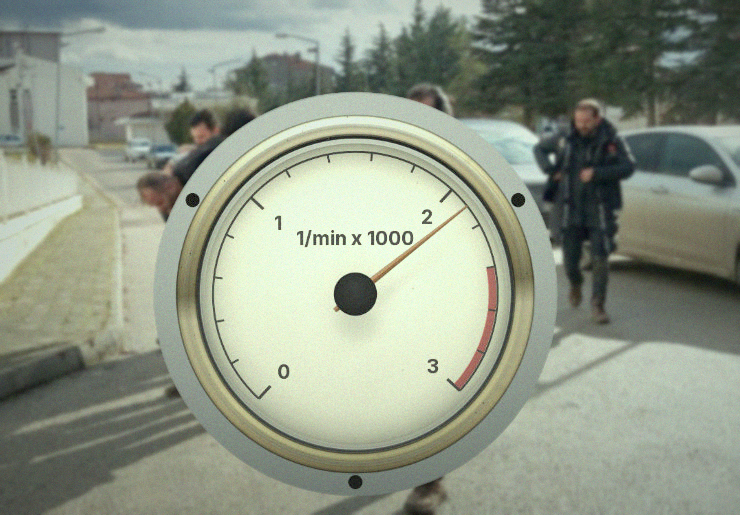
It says 2100
